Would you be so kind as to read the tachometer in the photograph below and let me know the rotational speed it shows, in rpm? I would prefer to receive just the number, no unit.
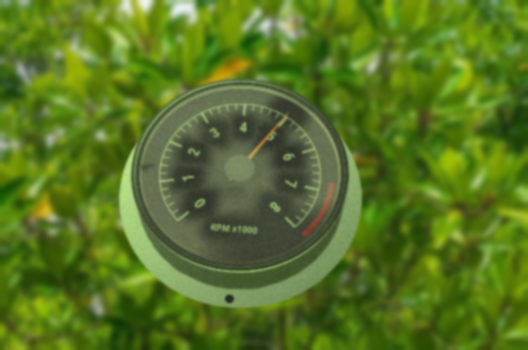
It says 5000
